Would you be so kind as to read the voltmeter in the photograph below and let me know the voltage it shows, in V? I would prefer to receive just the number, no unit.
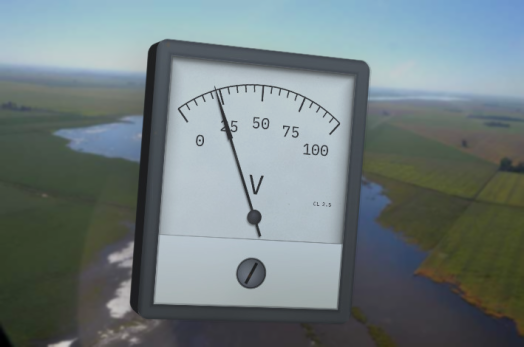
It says 22.5
